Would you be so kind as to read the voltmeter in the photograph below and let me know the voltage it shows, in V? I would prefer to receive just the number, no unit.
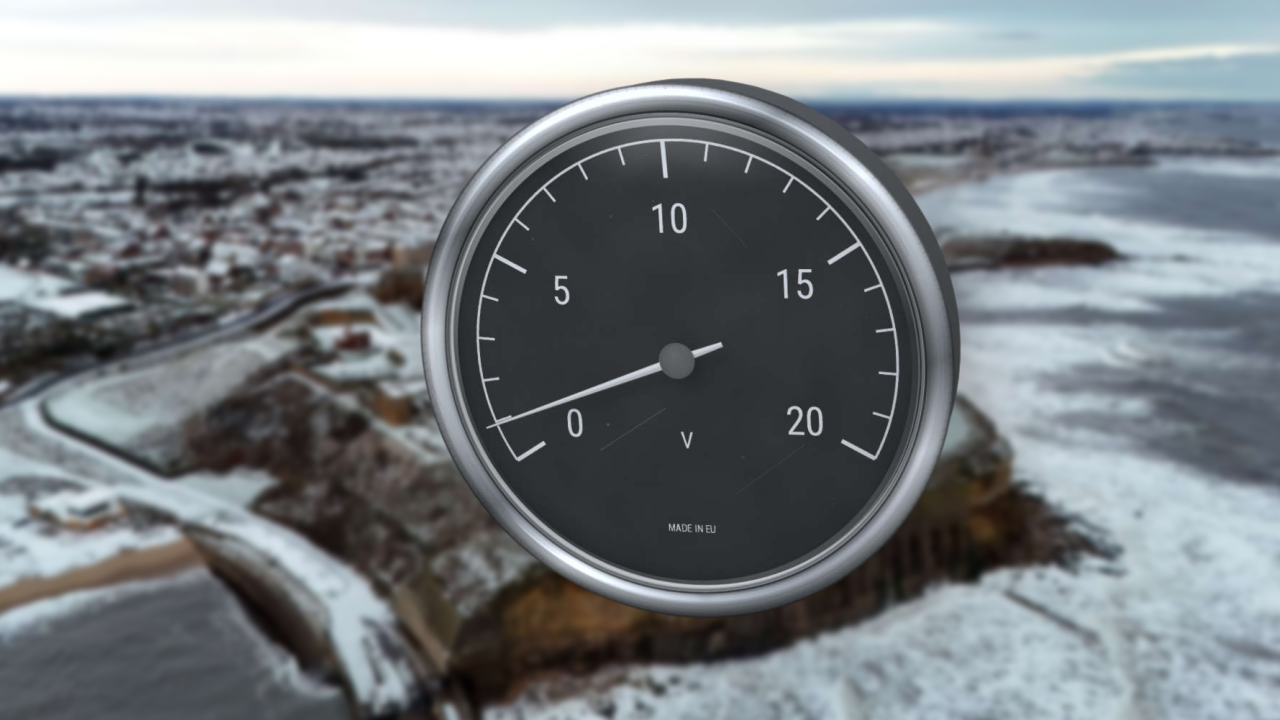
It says 1
